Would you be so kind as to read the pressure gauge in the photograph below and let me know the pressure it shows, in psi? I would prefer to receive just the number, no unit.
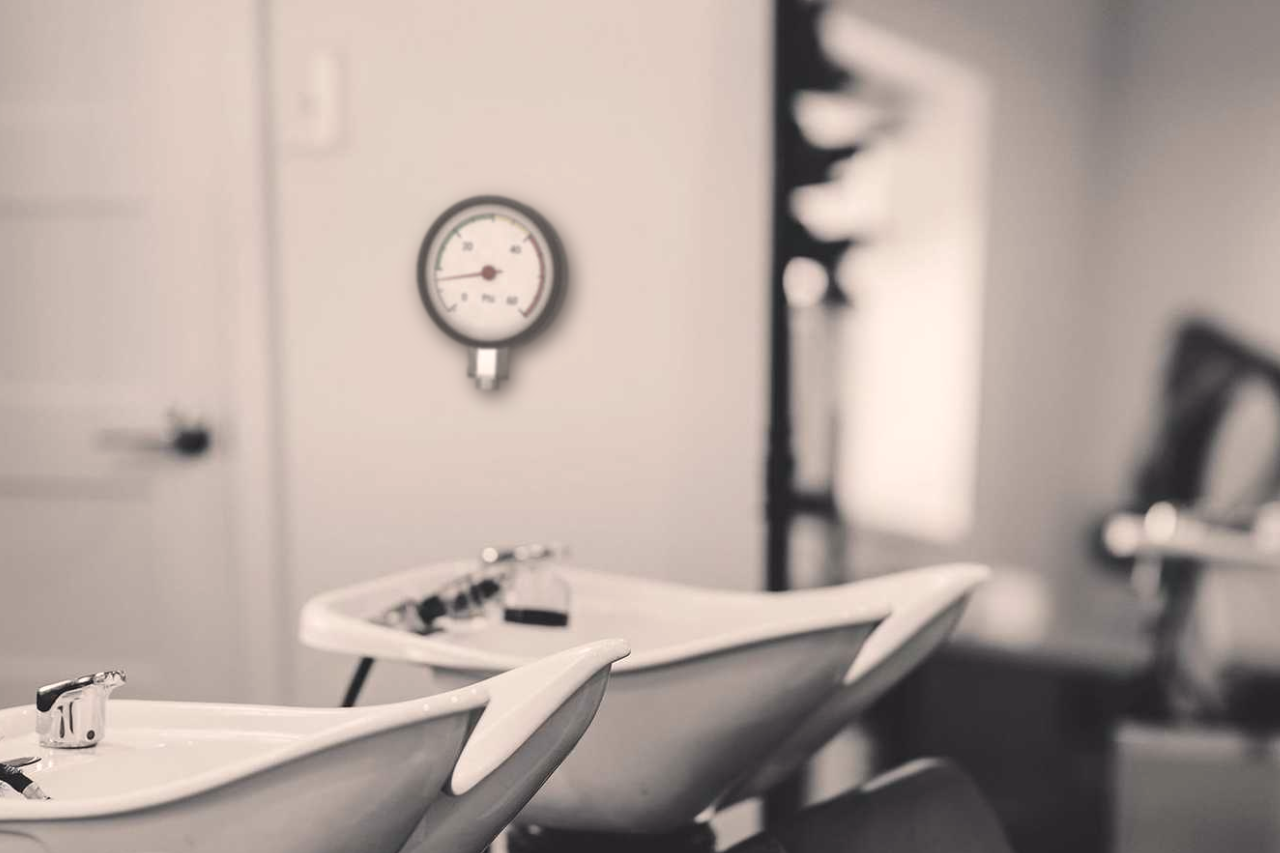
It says 7.5
